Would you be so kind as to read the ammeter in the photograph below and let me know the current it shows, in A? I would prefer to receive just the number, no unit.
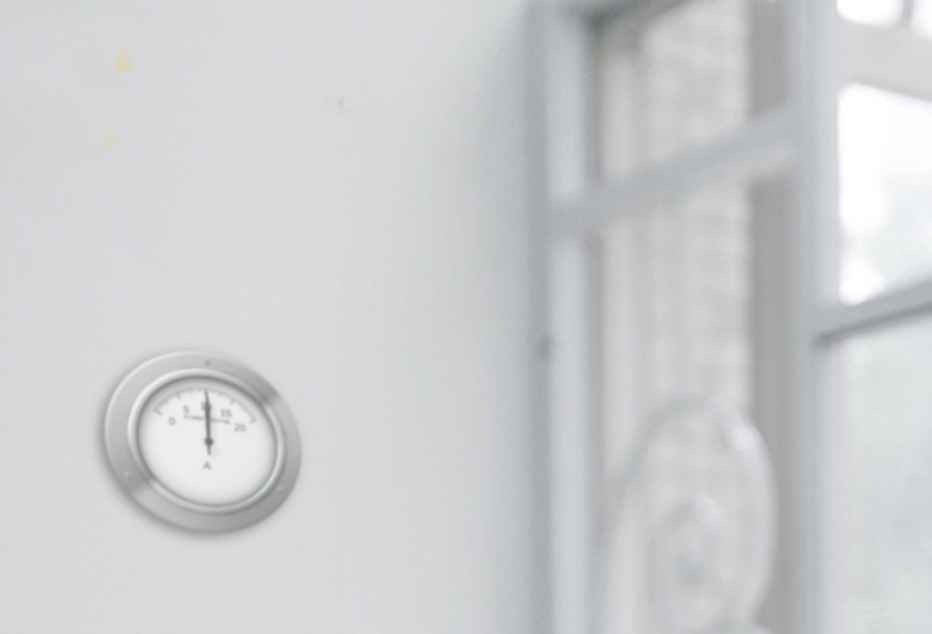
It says 10
